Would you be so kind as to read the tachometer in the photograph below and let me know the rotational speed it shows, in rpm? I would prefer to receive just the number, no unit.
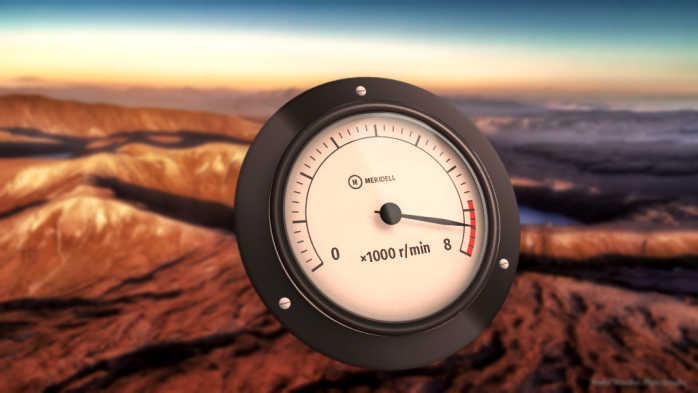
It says 7400
